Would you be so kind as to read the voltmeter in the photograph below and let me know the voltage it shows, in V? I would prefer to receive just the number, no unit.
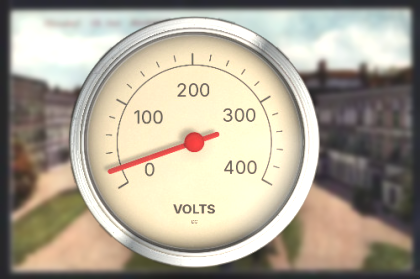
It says 20
